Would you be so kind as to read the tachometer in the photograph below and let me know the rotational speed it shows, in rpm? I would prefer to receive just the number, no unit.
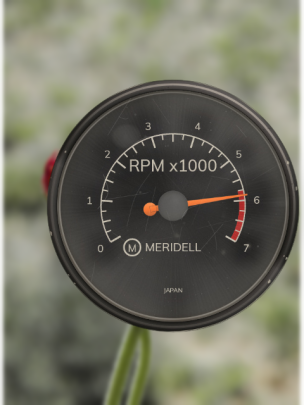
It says 5875
